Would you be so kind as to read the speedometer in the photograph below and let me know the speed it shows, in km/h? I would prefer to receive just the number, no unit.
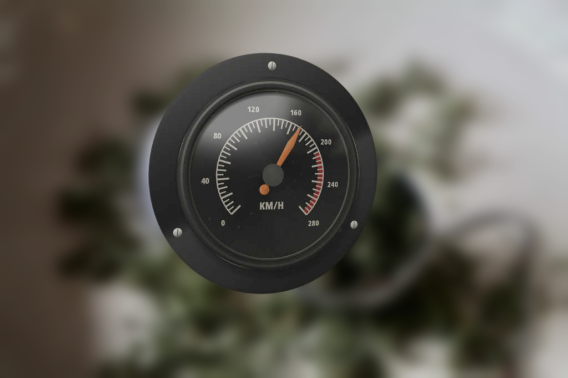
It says 170
